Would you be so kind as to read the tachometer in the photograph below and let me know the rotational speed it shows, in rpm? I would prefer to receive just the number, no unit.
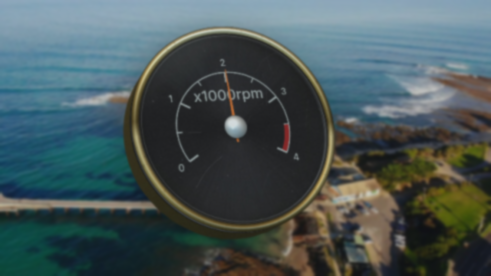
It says 2000
